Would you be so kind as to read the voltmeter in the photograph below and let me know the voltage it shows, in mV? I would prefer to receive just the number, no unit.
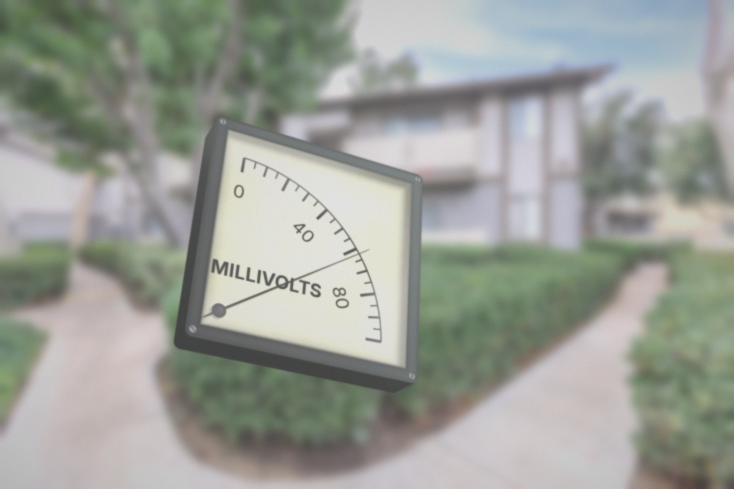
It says 62.5
